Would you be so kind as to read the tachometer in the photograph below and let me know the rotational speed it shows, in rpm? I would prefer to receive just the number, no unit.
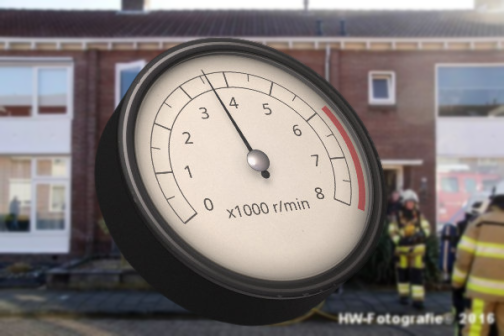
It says 3500
